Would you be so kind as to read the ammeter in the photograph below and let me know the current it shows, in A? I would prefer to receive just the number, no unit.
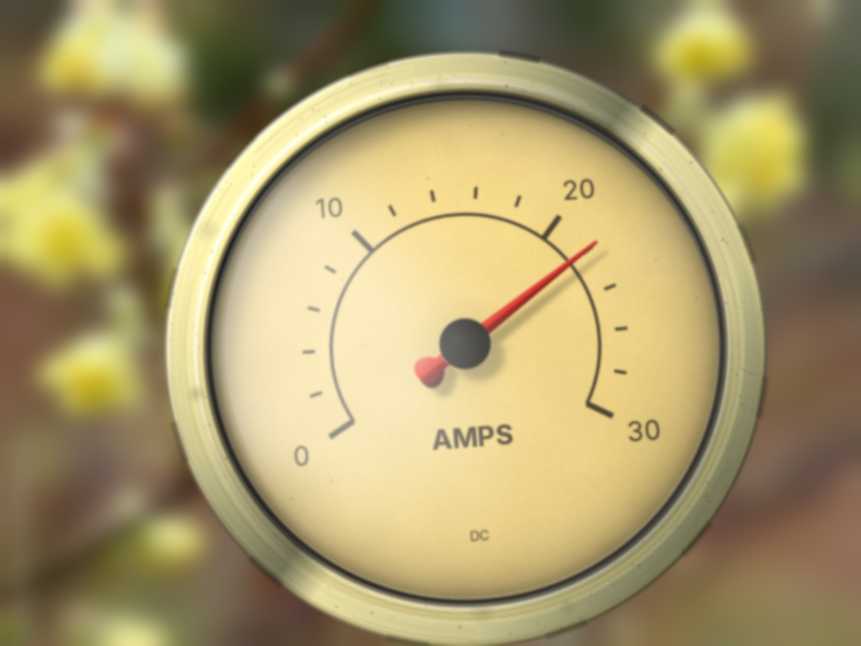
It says 22
